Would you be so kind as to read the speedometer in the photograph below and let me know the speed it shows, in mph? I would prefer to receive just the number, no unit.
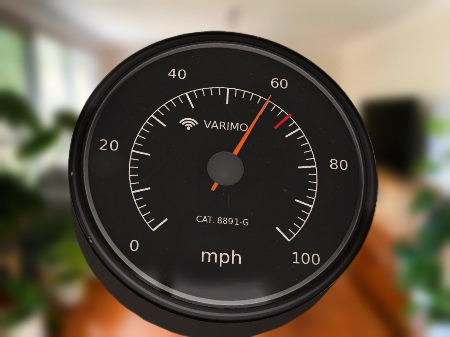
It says 60
